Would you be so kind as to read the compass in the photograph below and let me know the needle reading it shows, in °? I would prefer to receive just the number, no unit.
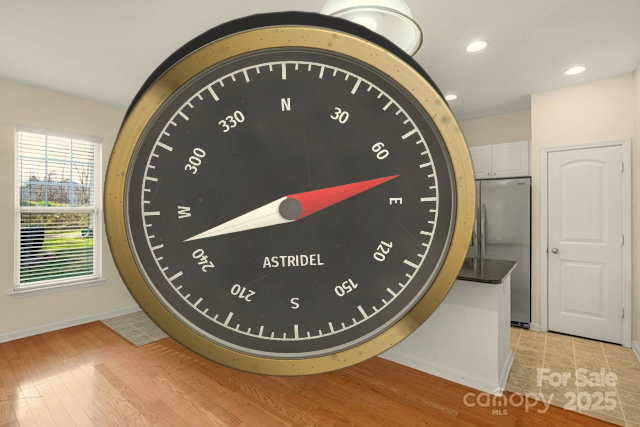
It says 75
